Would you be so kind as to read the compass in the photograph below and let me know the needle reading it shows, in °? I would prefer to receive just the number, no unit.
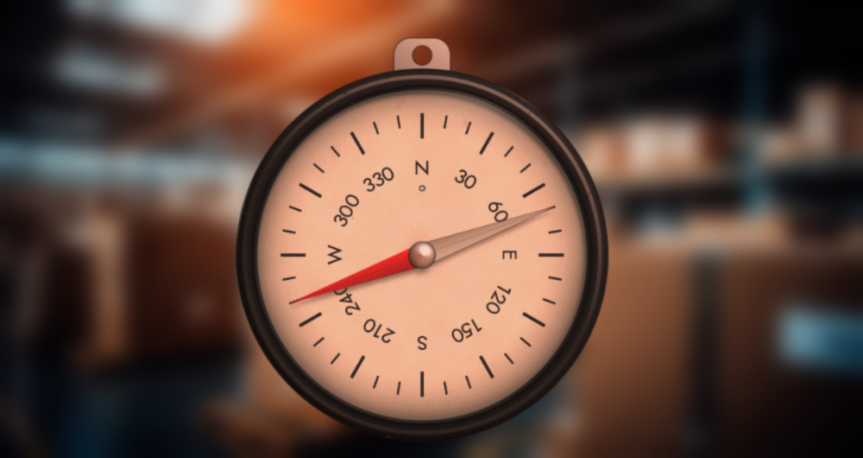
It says 250
